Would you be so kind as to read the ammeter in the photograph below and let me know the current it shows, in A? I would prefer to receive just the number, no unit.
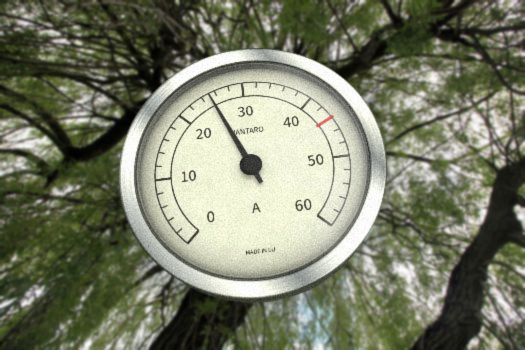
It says 25
